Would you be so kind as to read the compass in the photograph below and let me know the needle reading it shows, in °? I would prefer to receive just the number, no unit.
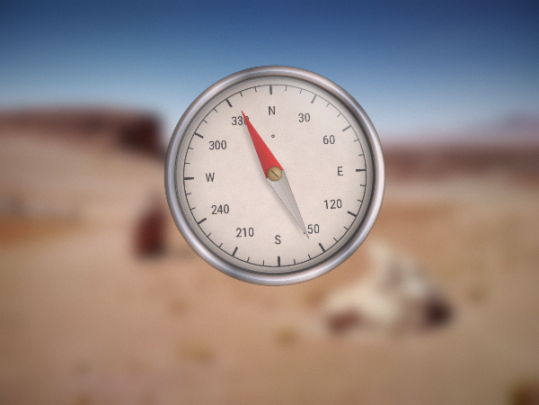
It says 335
